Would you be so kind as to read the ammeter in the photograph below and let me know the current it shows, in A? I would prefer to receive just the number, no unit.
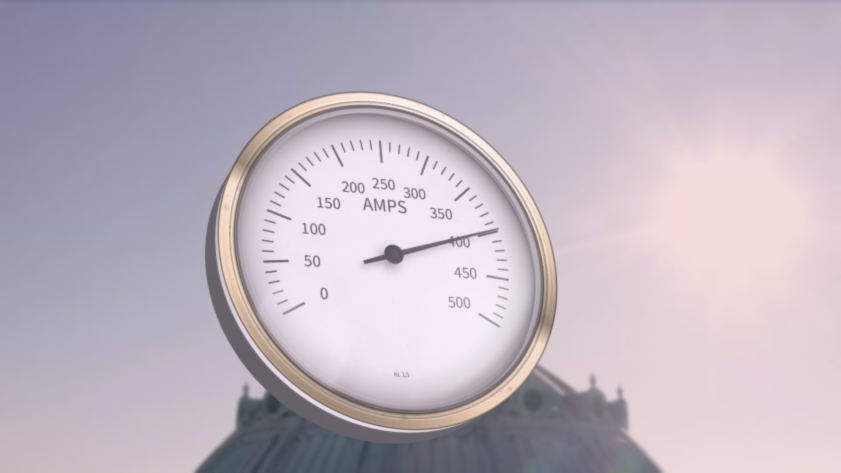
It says 400
